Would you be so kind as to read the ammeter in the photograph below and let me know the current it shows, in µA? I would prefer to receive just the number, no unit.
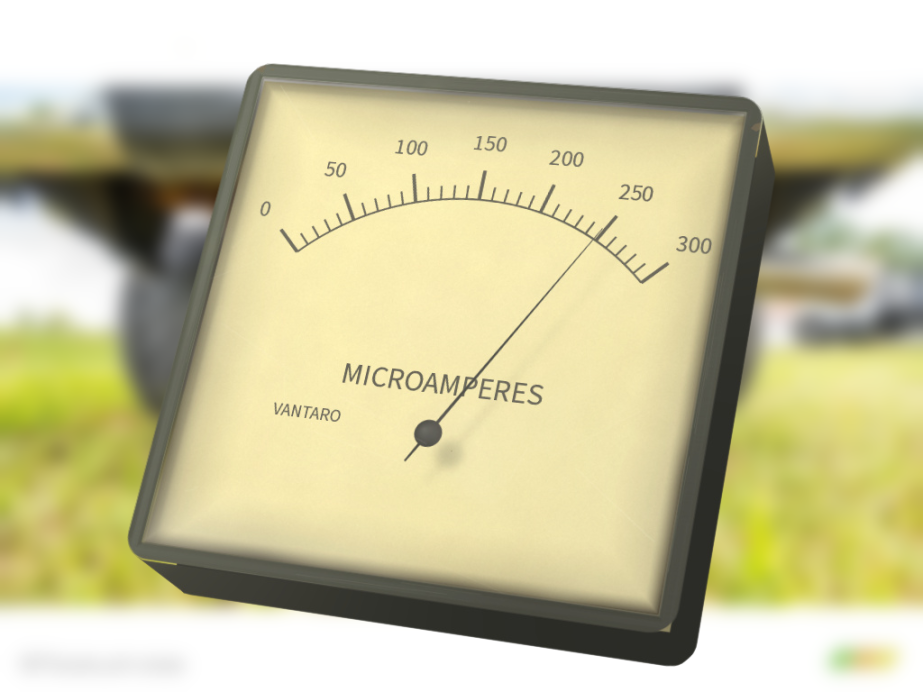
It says 250
